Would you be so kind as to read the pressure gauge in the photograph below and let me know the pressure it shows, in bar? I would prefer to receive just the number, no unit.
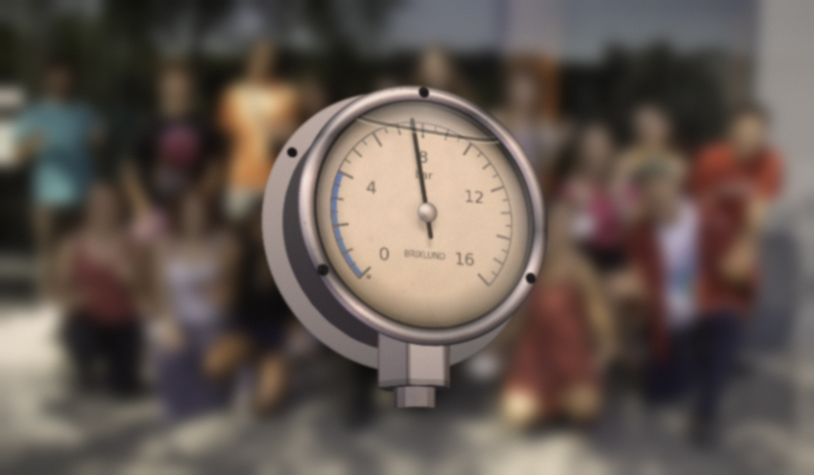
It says 7.5
